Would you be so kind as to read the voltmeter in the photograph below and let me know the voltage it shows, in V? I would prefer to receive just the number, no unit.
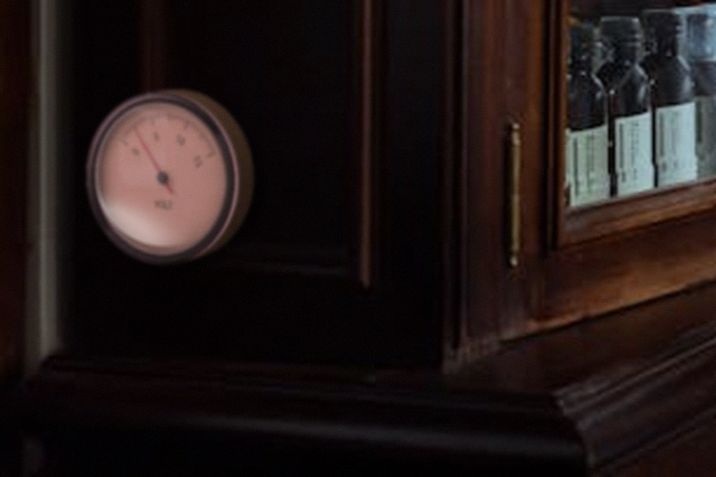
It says 2.5
